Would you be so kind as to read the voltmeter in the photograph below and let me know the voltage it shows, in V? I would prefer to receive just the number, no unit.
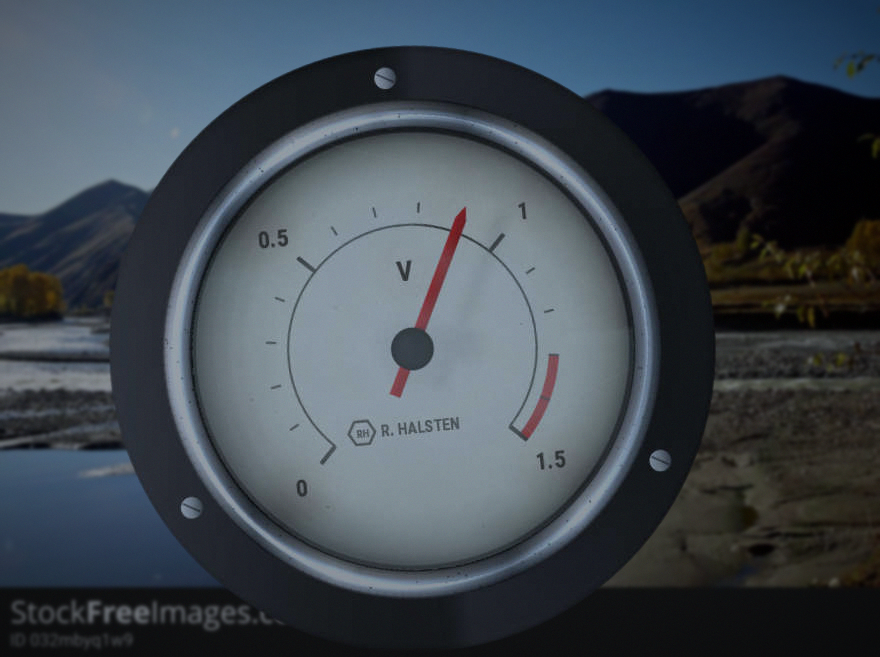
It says 0.9
